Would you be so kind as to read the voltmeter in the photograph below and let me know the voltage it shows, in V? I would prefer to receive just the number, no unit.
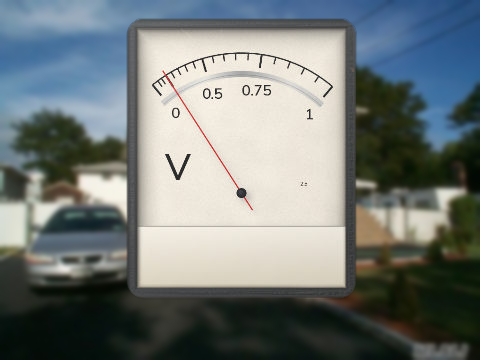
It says 0.25
